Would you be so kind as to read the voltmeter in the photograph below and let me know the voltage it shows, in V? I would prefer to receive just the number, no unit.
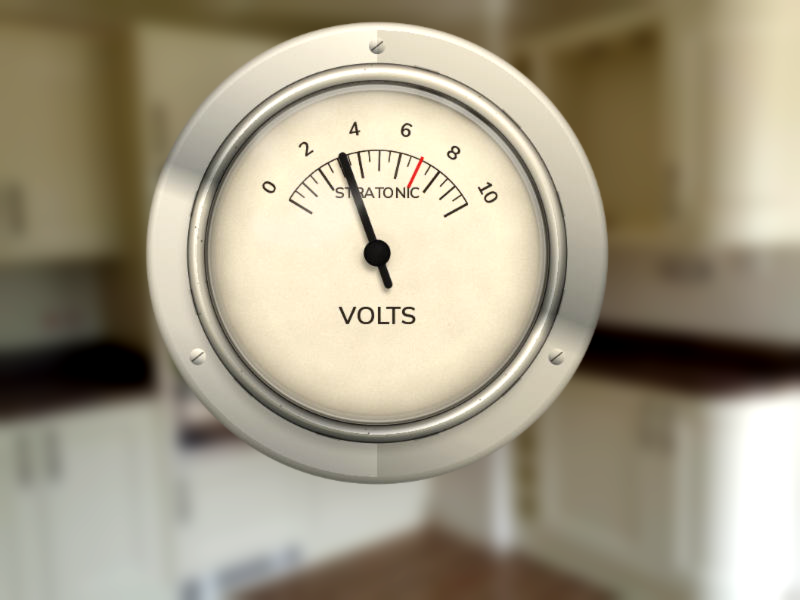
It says 3.25
